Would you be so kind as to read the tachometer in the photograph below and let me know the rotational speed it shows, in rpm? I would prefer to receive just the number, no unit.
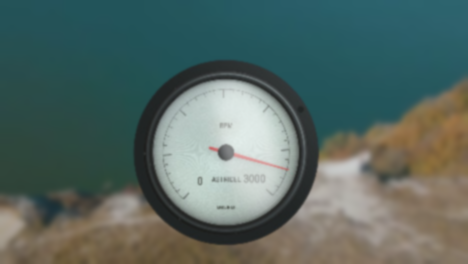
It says 2700
